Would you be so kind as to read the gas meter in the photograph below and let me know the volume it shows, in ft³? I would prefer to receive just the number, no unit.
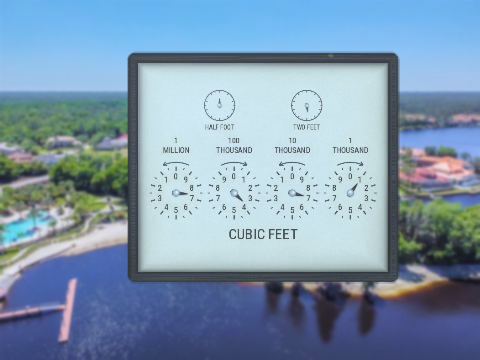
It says 737100
